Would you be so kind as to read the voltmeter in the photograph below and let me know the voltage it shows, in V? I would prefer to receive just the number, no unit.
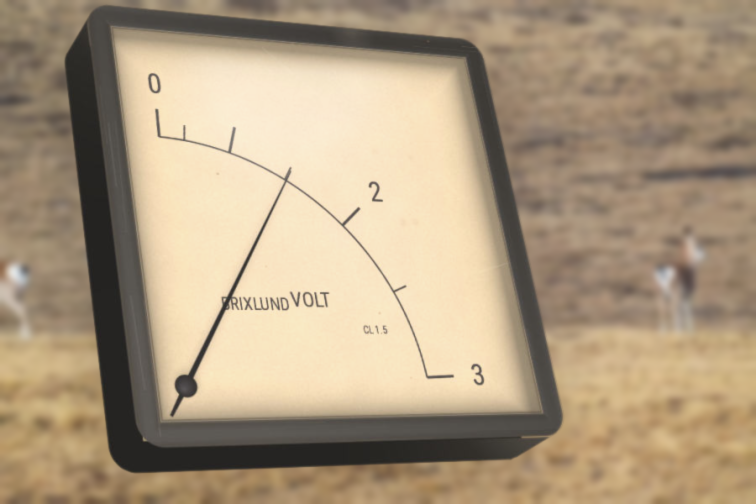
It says 1.5
